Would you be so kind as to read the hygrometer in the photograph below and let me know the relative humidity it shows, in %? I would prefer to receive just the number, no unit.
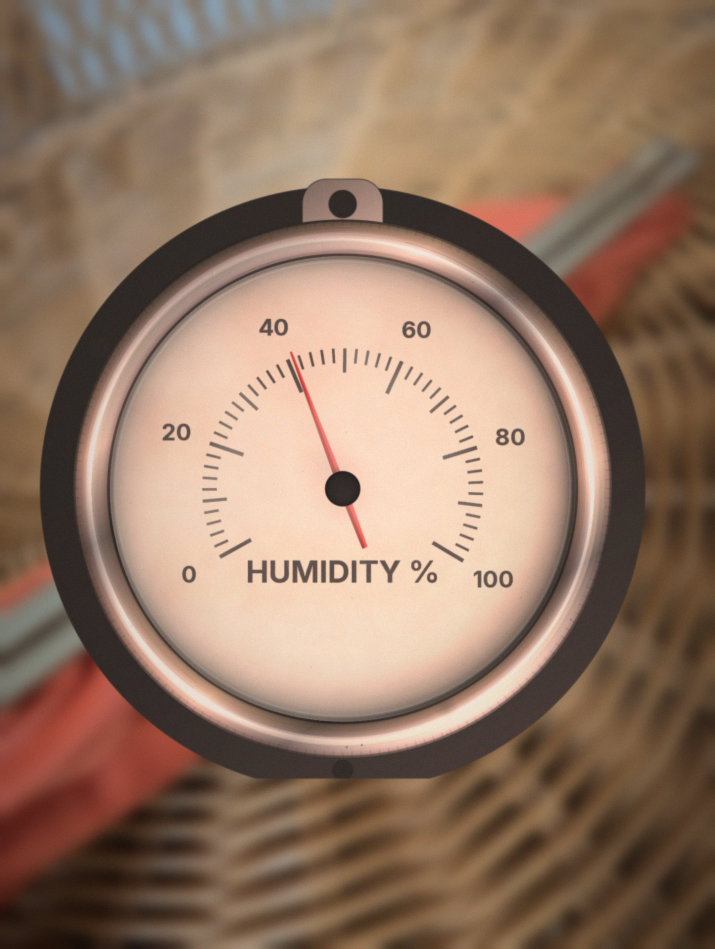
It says 41
